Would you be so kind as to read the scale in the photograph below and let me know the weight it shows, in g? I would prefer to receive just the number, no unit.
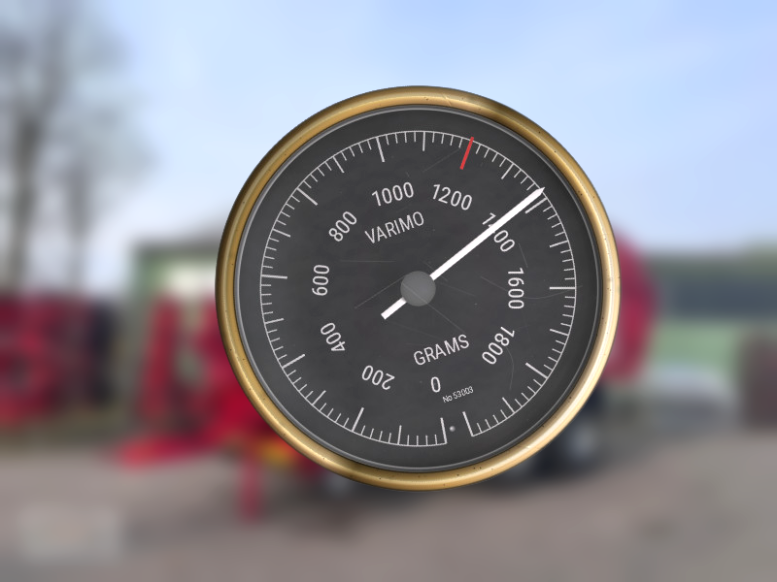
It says 1380
